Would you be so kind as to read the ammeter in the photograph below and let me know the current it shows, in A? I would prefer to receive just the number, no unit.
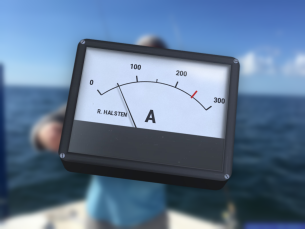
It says 50
